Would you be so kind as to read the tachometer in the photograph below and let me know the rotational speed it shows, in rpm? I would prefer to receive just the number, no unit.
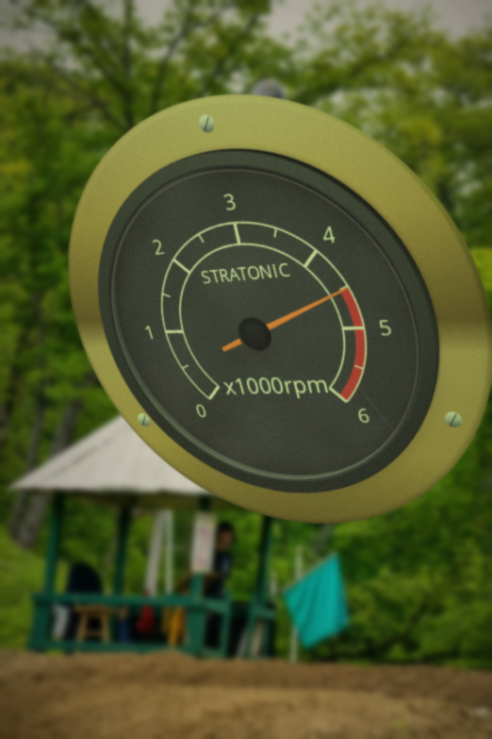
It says 4500
